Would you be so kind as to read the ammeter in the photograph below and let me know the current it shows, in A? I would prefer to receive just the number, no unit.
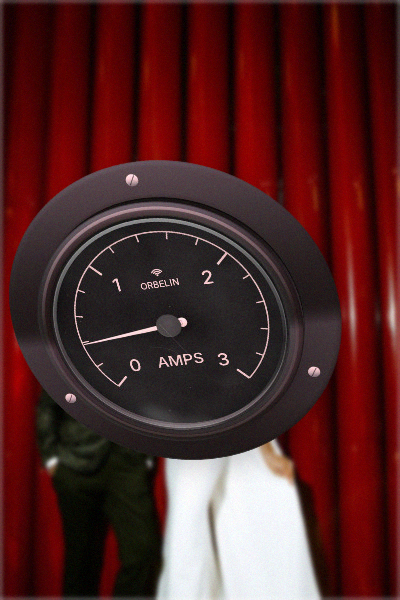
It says 0.4
